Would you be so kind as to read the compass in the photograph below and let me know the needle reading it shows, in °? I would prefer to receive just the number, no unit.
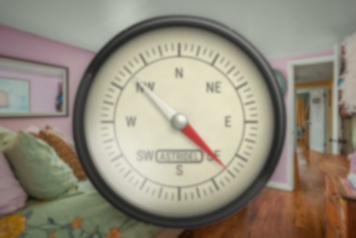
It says 135
